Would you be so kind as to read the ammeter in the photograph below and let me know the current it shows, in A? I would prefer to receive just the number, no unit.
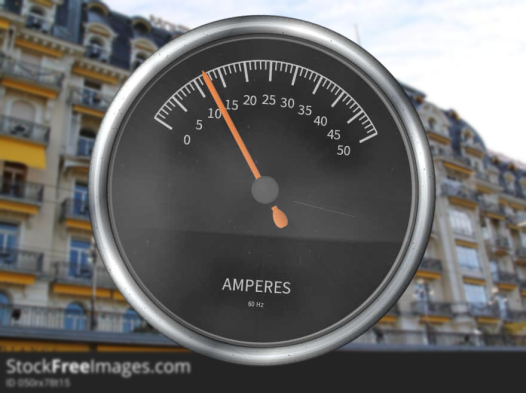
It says 12
